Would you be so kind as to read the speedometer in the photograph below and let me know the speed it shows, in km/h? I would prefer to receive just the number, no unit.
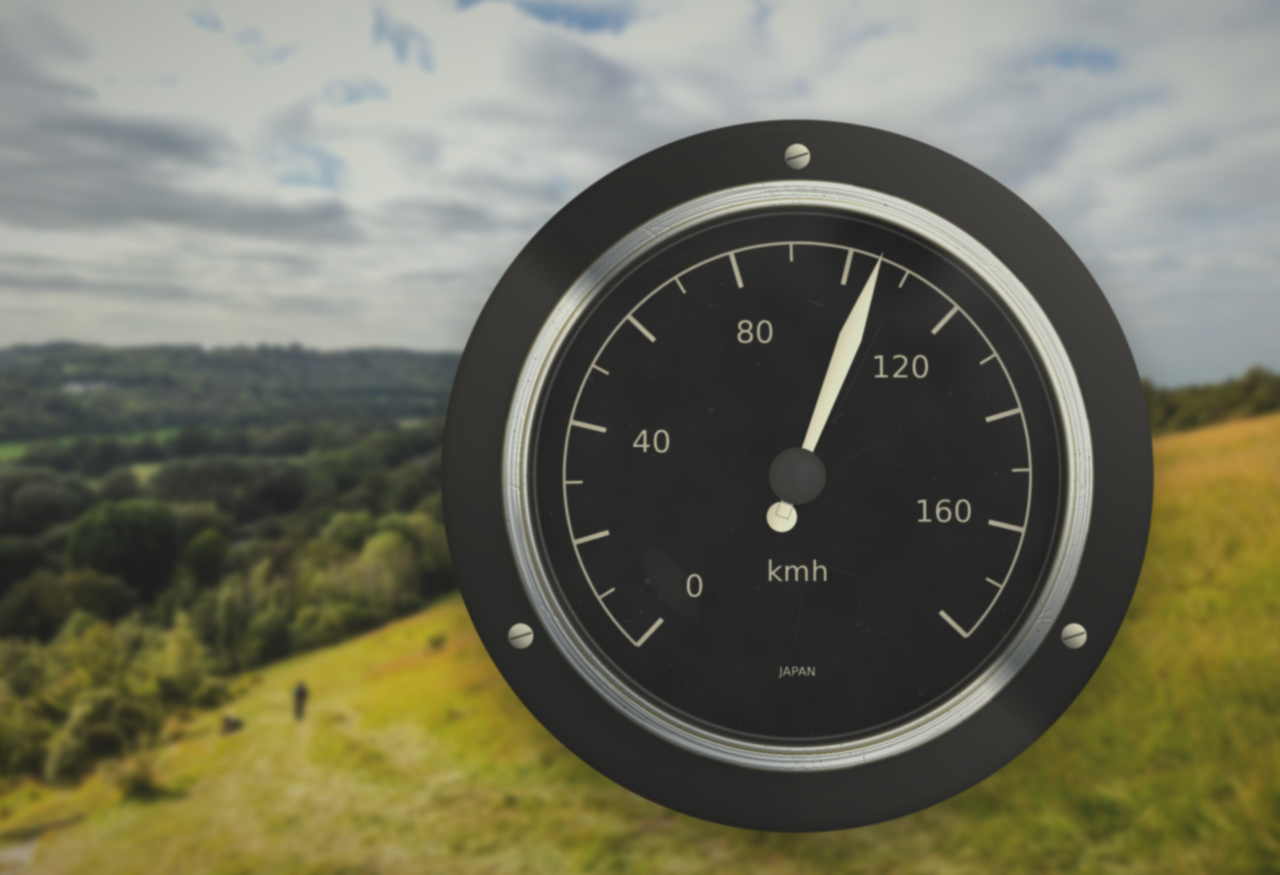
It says 105
